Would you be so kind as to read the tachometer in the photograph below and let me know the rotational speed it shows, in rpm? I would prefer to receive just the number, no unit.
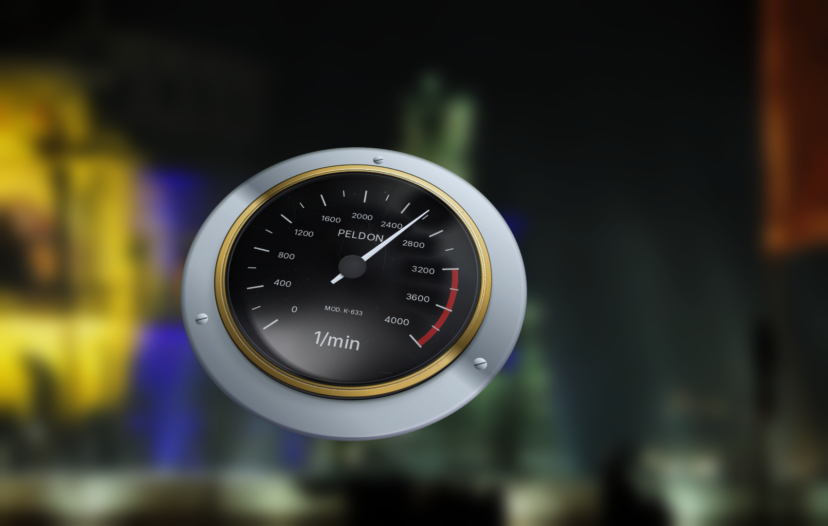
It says 2600
